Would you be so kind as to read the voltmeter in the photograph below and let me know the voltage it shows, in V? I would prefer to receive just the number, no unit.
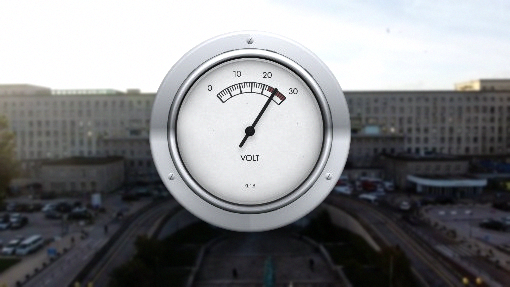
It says 25
